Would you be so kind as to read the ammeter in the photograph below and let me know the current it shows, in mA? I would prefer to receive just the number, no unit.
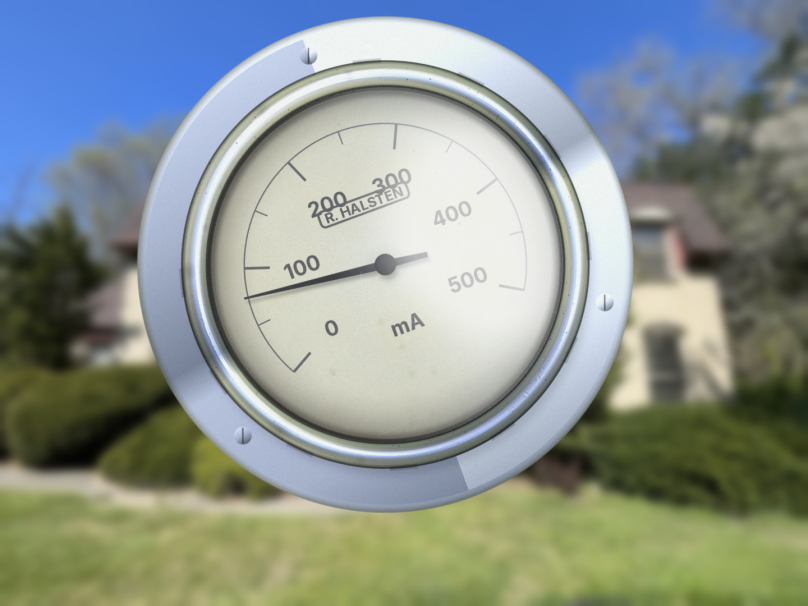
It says 75
